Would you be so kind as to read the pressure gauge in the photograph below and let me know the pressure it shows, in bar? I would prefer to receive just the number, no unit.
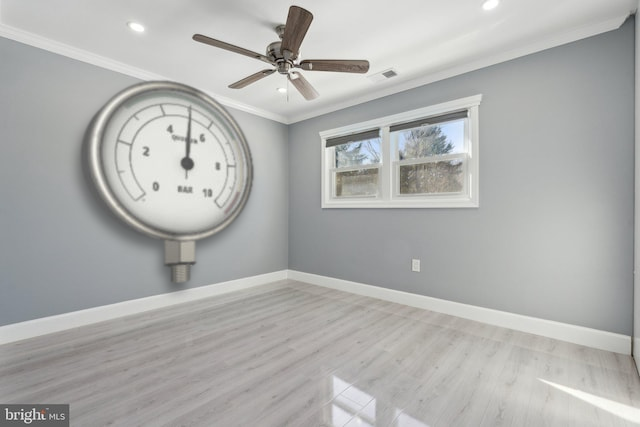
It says 5
